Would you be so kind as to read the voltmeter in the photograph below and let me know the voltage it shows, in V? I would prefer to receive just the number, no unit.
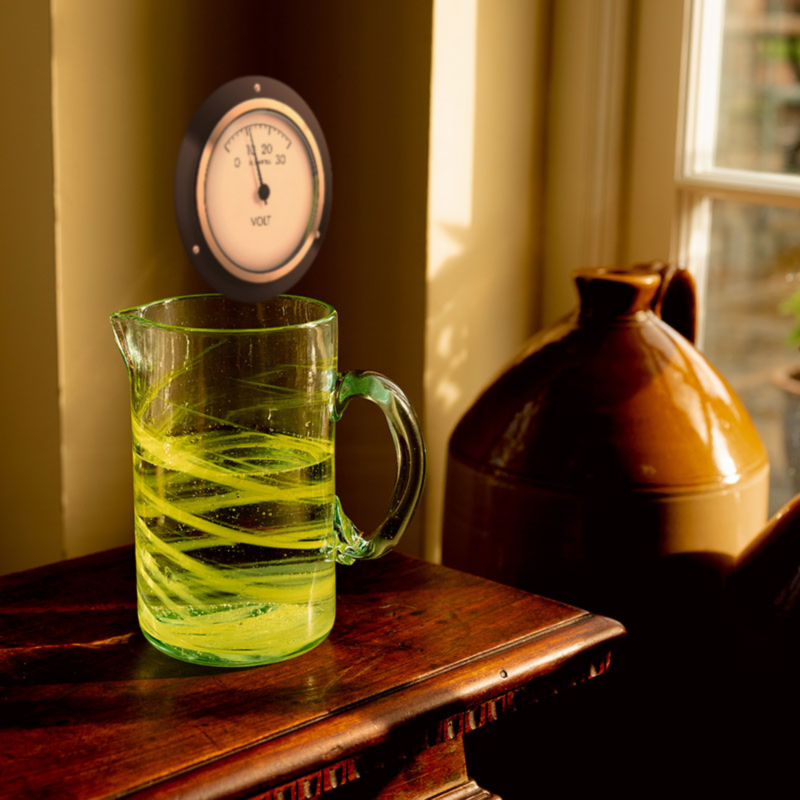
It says 10
